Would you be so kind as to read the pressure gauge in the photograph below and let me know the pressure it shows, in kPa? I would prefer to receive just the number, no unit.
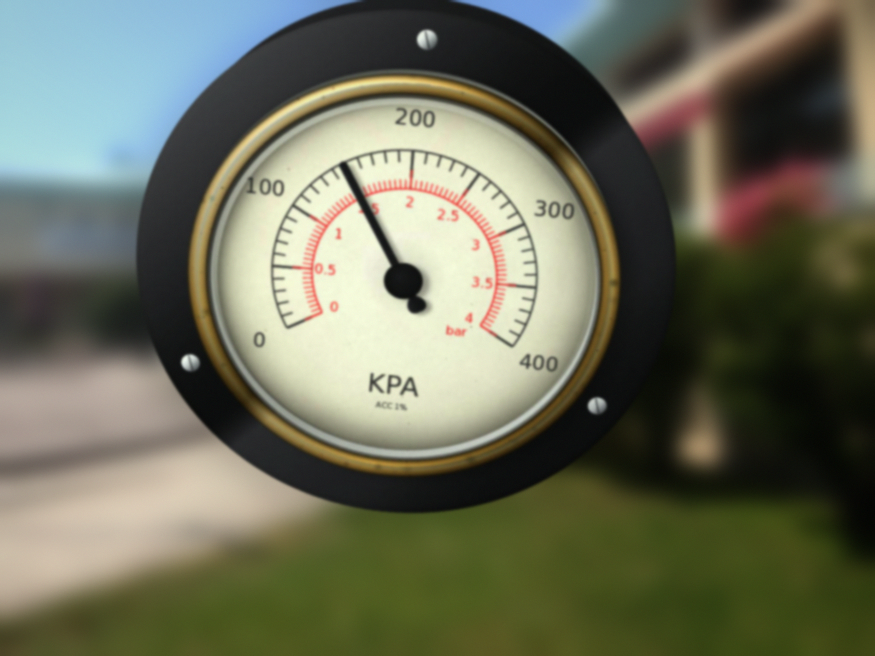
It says 150
